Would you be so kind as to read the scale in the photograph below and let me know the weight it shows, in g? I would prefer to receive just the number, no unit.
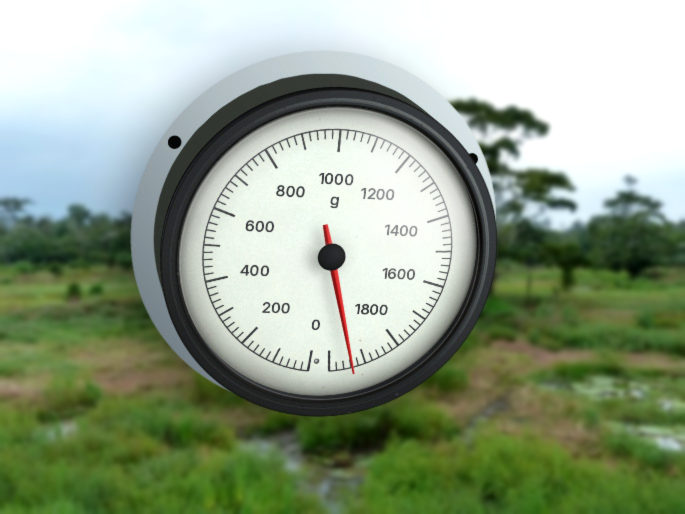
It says 1940
